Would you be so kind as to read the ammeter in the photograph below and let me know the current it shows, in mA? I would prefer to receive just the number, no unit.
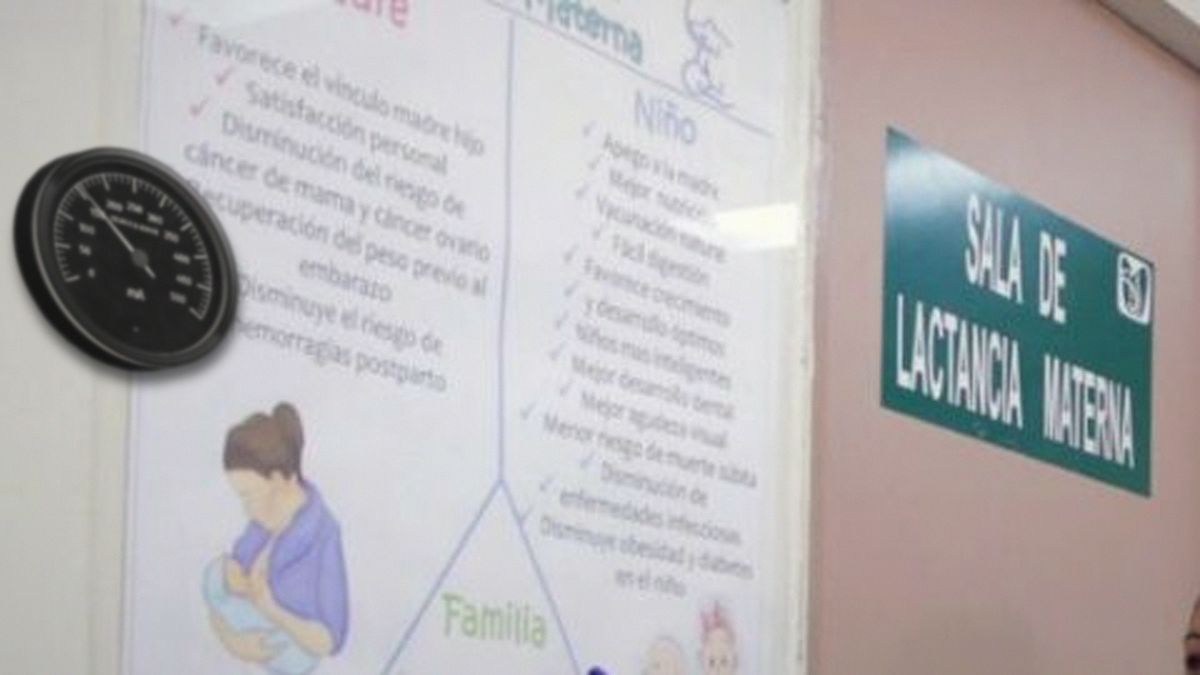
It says 150
